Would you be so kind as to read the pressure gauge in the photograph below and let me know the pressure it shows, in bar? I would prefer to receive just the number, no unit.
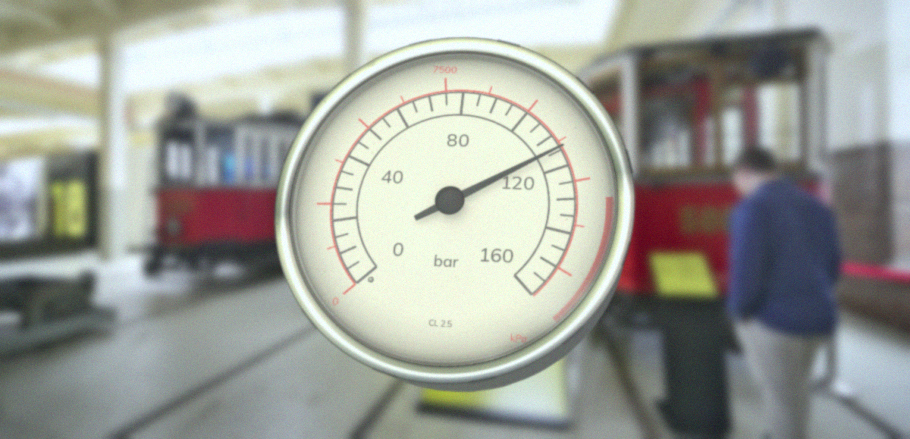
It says 115
